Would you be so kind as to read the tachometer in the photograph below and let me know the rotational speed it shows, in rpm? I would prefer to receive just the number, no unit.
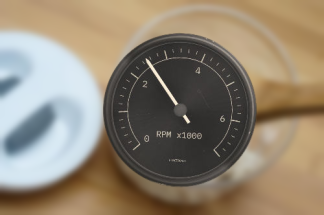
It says 2500
